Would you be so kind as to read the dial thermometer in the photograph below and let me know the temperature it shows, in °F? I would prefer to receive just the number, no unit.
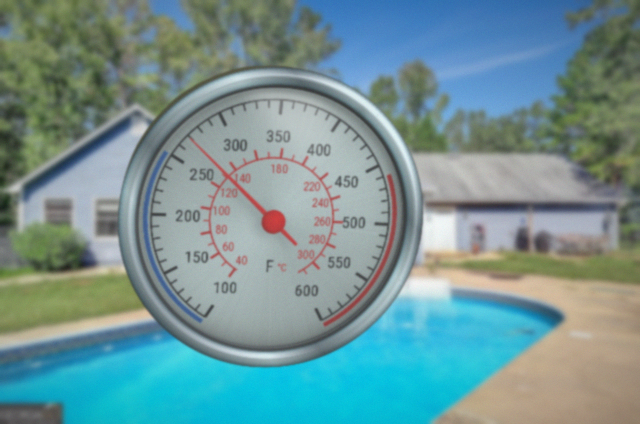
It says 270
